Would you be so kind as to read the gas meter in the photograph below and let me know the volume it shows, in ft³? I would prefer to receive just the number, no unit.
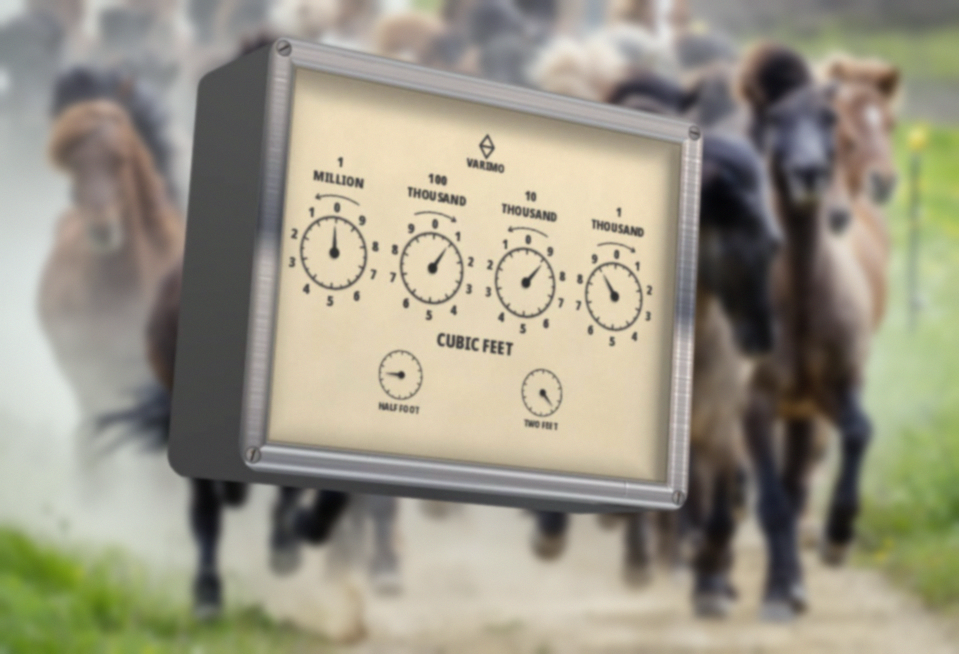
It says 8900
